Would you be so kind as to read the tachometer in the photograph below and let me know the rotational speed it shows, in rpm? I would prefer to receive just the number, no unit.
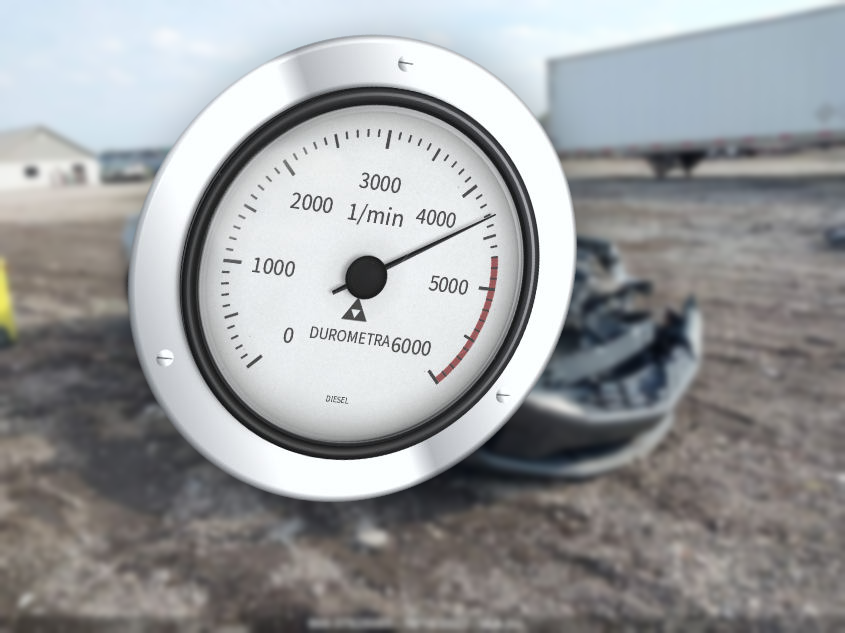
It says 4300
